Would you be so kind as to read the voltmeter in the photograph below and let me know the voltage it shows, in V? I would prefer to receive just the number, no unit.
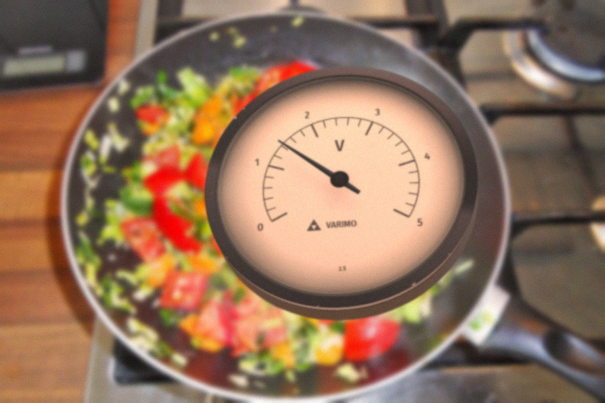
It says 1.4
